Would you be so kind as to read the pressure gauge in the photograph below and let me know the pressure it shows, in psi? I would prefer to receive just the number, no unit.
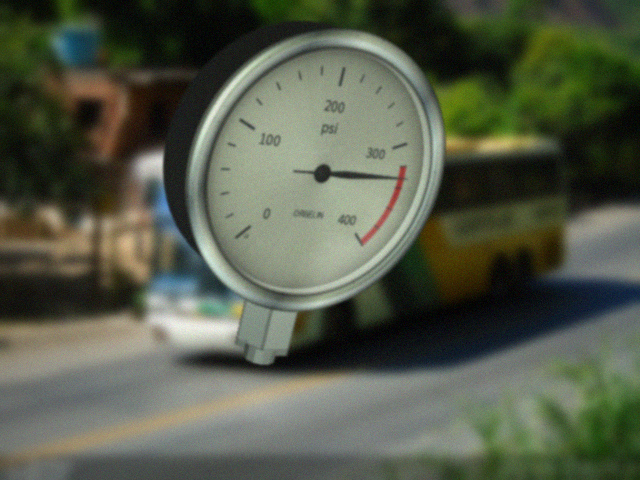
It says 330
